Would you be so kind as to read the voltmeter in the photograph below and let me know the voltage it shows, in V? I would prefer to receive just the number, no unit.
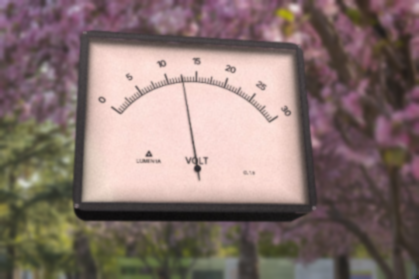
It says 12.5
